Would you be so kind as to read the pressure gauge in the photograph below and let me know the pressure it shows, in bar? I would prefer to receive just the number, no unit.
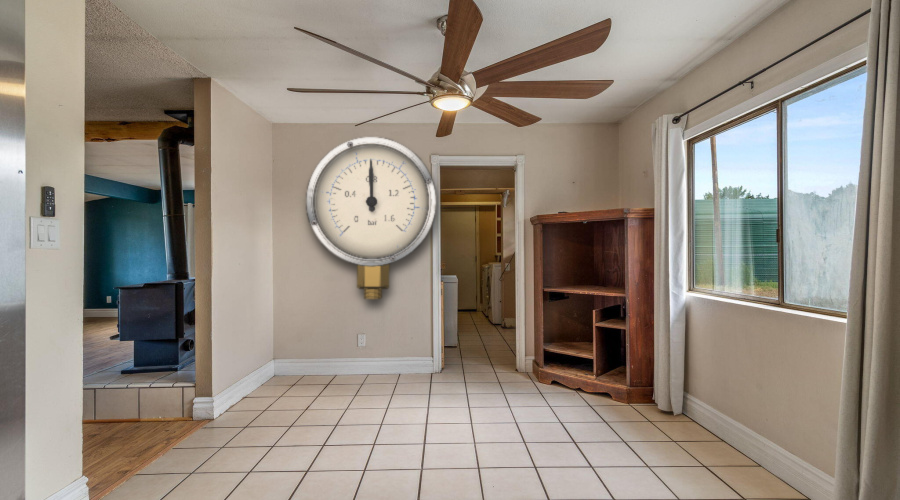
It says 0.8
